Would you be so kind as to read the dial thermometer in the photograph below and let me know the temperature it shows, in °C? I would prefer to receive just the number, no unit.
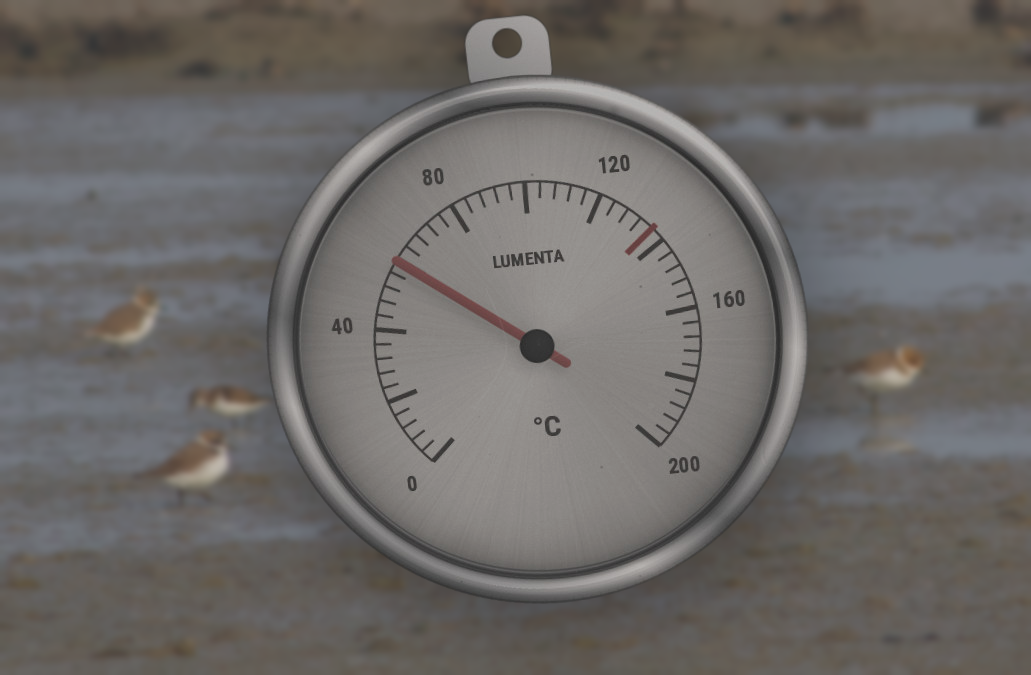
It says 60
